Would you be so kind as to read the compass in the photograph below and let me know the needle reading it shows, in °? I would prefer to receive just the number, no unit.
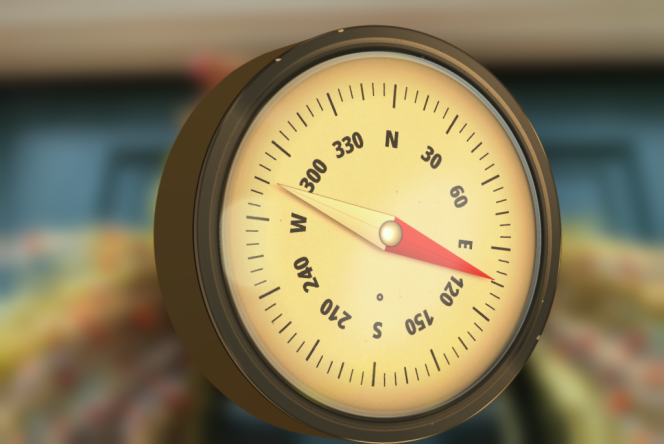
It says 105
